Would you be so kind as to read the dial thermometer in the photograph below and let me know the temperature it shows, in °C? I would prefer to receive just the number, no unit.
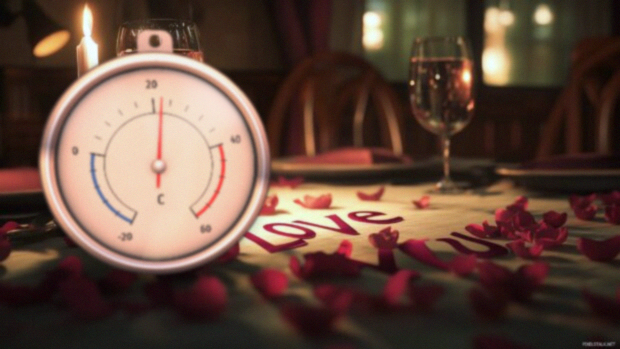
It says 22
